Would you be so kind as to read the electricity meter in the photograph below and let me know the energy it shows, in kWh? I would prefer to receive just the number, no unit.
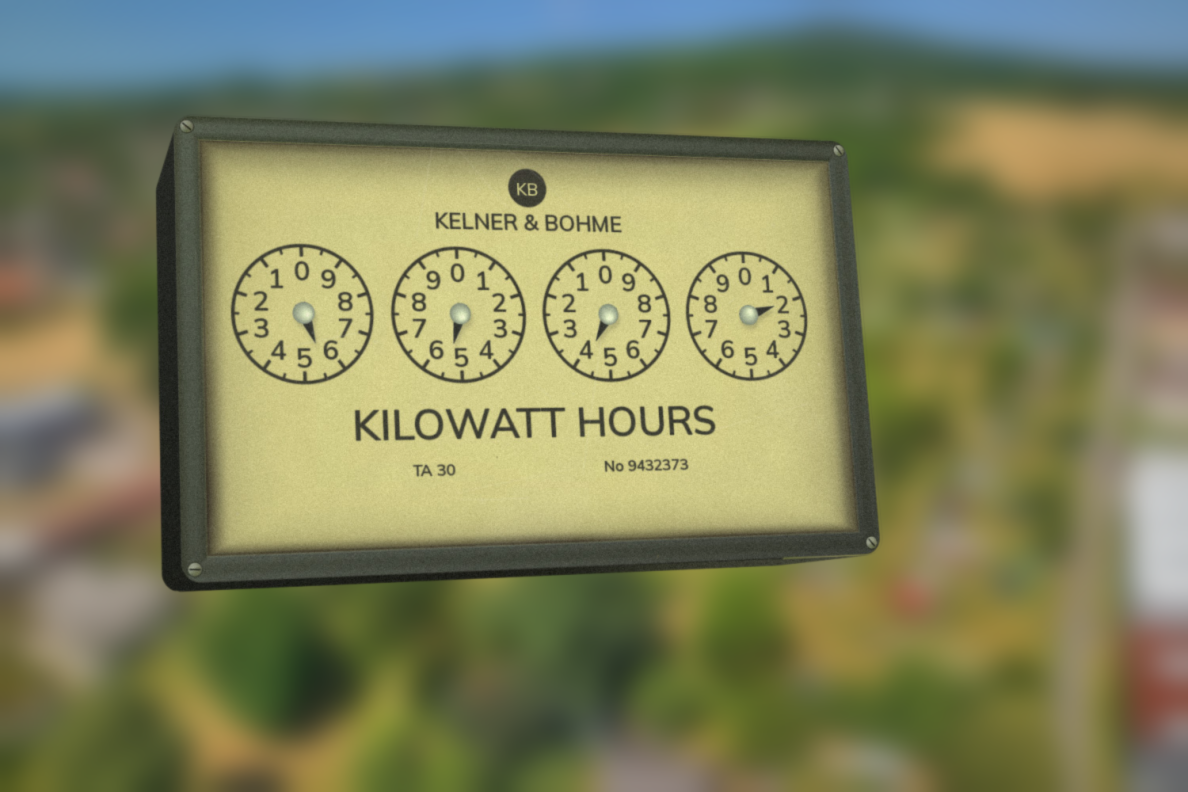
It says 5542
